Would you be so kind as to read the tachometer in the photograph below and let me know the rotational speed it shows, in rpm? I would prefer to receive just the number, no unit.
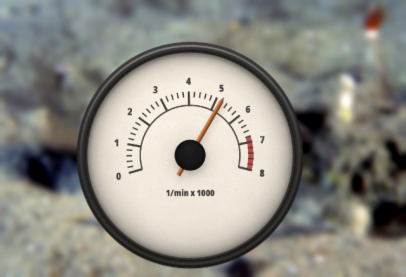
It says 5200
